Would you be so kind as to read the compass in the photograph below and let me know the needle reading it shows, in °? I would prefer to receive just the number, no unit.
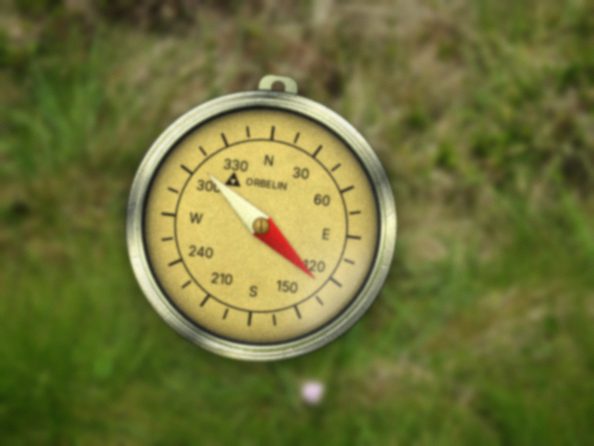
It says 127.5
